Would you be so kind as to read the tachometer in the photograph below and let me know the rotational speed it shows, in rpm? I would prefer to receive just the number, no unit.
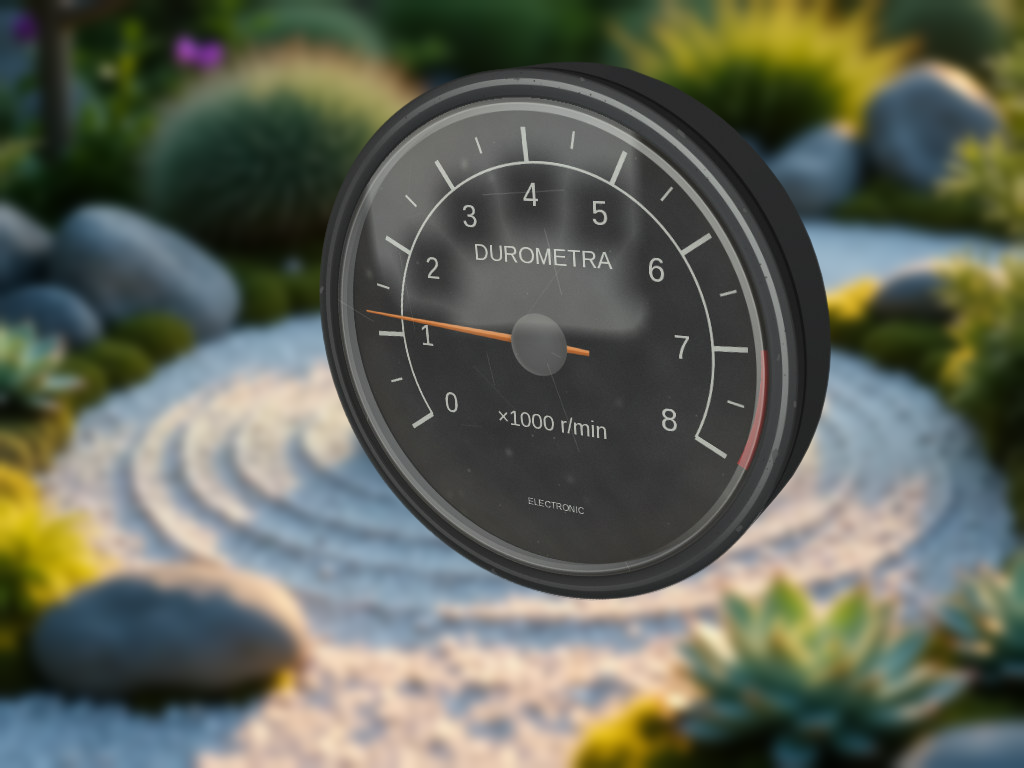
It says 1250
